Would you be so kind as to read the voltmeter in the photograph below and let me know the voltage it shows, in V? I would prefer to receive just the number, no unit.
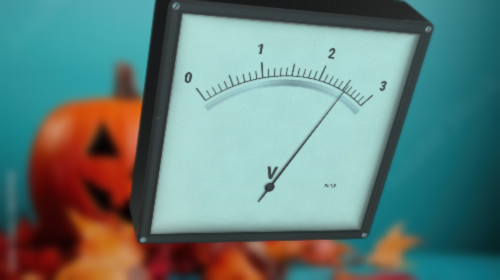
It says 2.5
